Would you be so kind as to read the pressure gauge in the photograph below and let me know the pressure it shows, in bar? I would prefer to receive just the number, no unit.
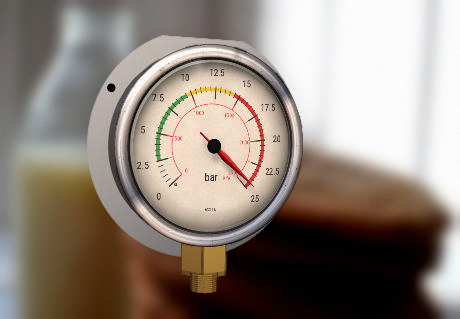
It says 24.5
